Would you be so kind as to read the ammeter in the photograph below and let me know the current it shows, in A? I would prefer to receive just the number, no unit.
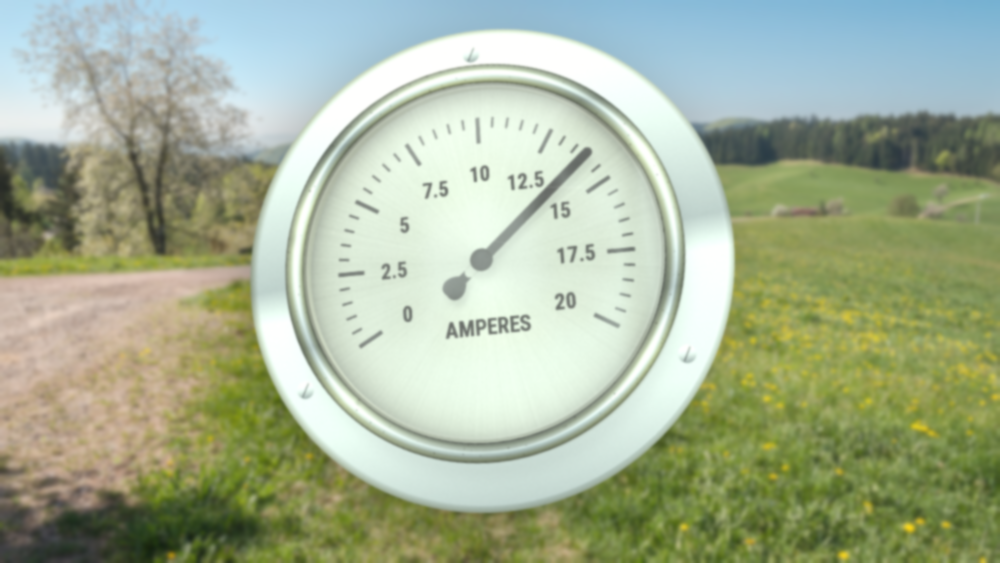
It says 14
